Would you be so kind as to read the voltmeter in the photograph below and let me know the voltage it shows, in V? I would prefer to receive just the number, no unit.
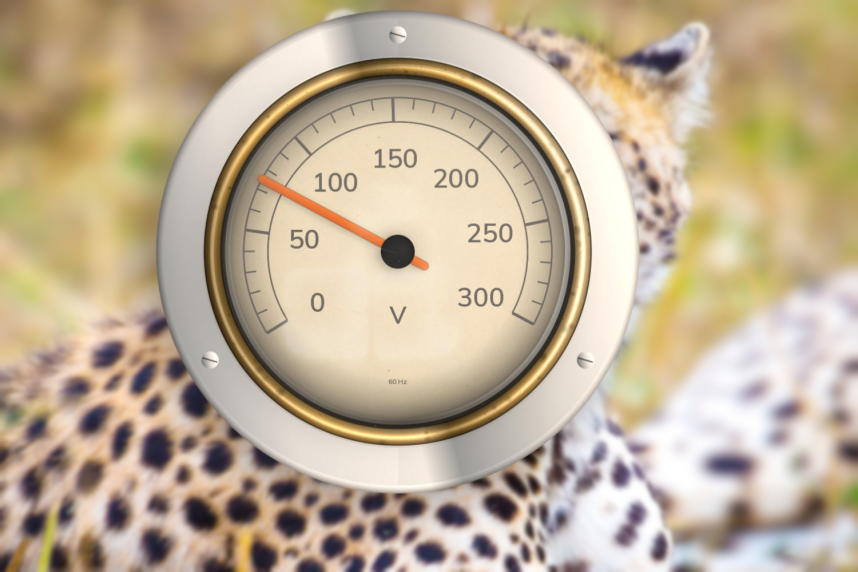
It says 75
